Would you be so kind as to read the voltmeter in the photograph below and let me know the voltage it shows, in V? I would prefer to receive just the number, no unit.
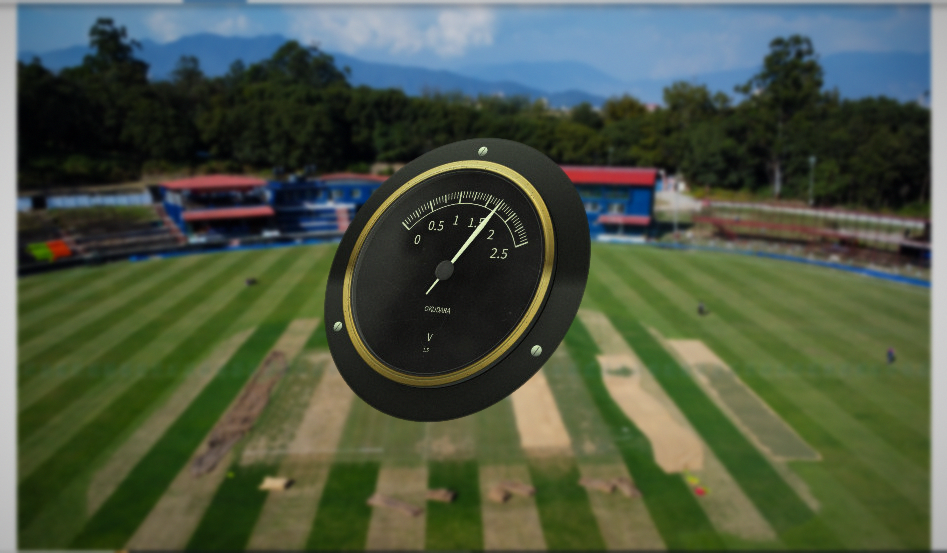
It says 1.75
